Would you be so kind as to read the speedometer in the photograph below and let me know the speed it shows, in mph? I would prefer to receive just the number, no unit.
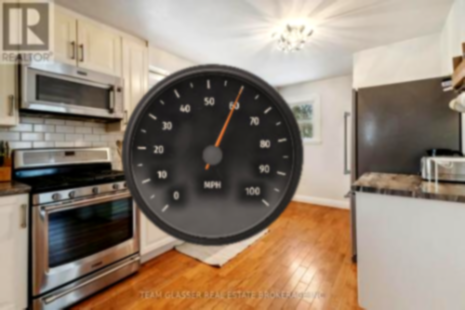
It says 60
